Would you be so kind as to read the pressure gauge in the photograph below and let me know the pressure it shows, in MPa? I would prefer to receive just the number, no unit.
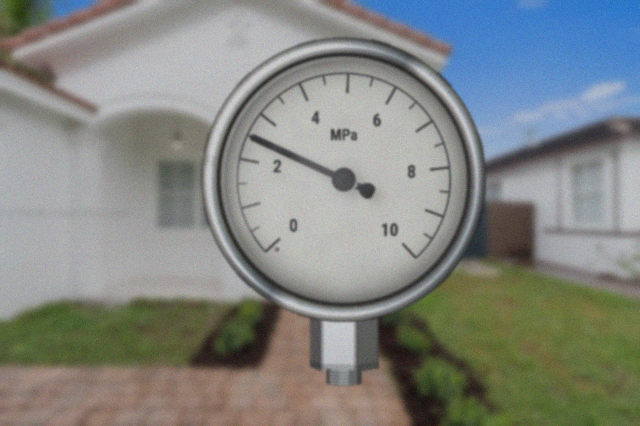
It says 2.5
